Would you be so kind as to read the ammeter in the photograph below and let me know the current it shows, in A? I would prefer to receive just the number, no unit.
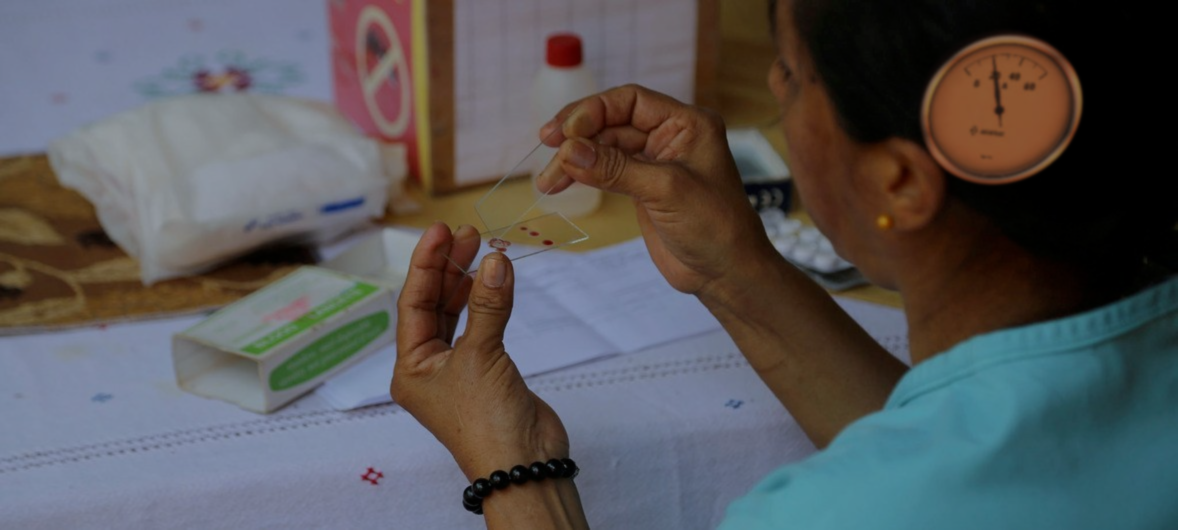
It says 20
